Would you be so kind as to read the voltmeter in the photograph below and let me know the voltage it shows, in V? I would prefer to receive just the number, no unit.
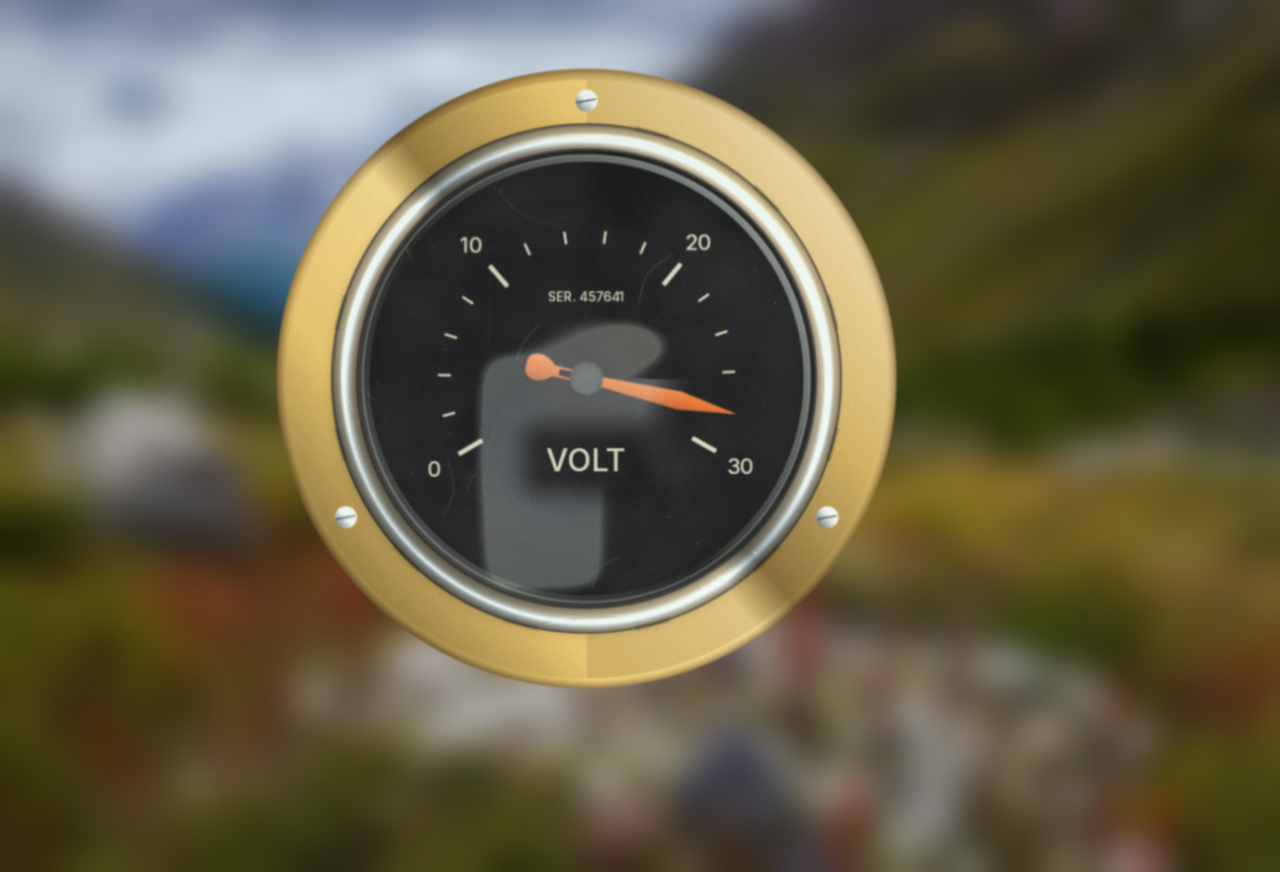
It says 28
